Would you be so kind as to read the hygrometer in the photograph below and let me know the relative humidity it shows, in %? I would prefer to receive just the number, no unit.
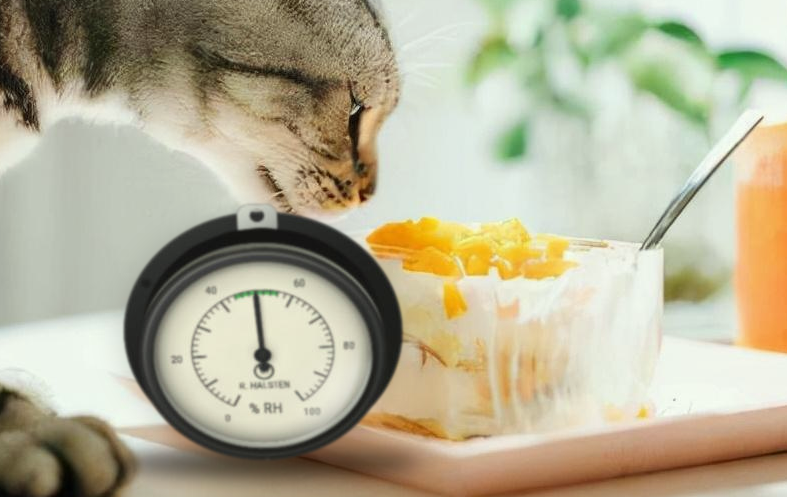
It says 50
